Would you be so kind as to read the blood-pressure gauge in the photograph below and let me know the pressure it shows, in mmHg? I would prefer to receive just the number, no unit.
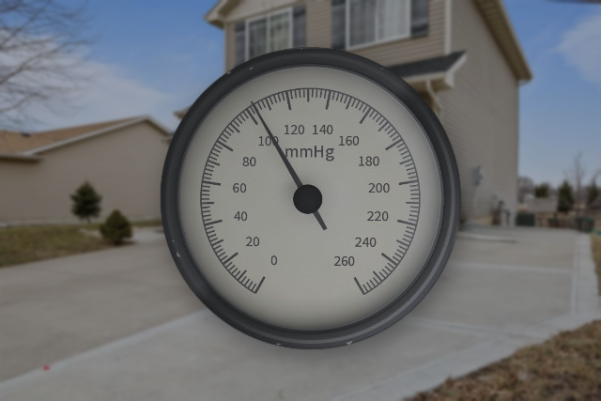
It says 104
